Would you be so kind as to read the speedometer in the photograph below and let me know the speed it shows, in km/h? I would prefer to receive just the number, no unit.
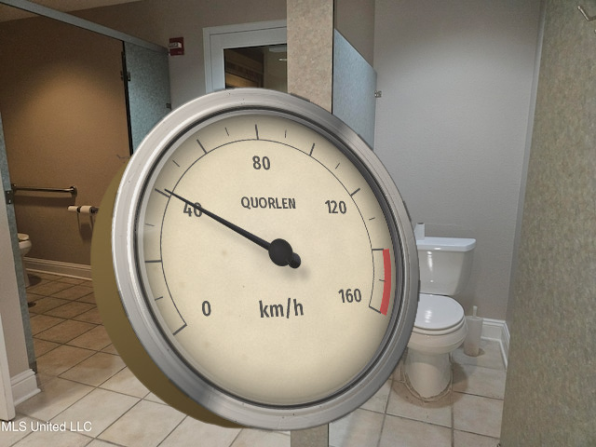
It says 40
